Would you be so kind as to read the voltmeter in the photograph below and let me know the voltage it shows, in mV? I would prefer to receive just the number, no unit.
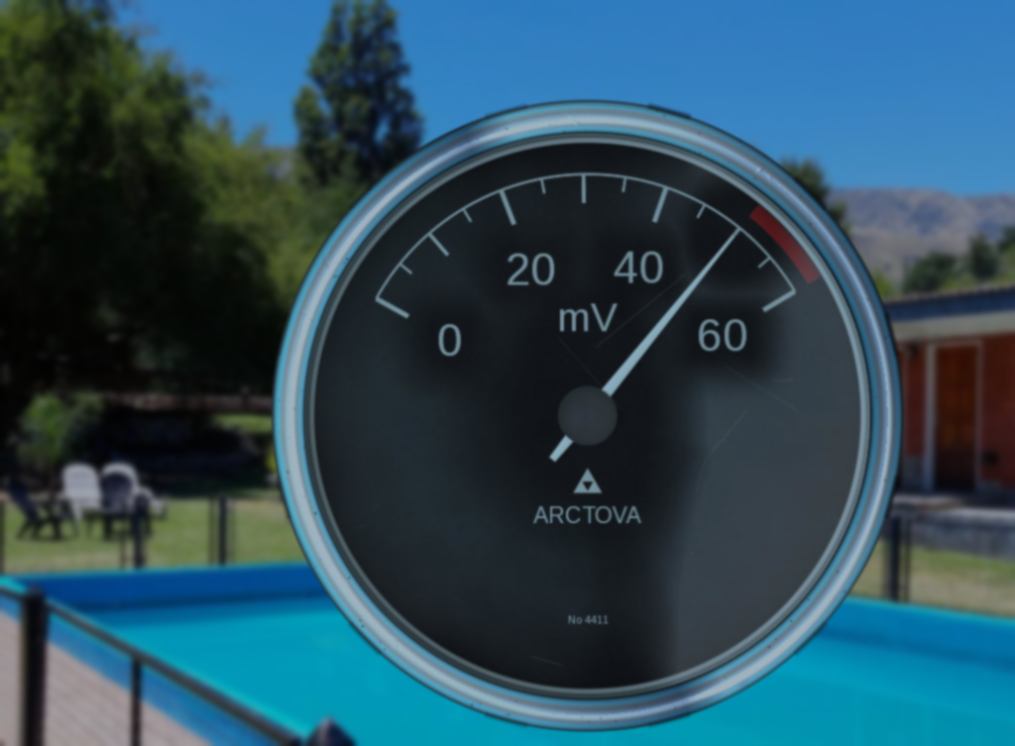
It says 50
